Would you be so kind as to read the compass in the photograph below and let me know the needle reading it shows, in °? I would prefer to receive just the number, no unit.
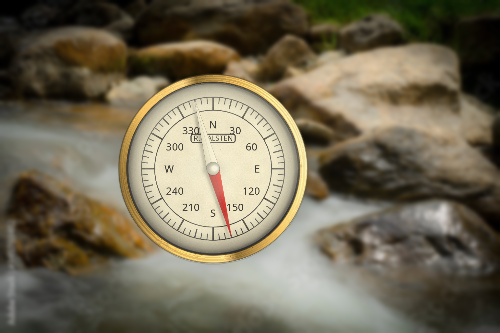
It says 165
